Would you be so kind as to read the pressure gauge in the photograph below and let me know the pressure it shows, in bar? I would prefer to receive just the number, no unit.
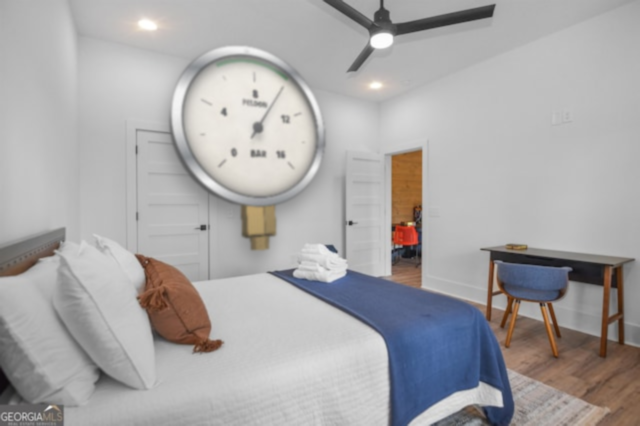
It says 10
